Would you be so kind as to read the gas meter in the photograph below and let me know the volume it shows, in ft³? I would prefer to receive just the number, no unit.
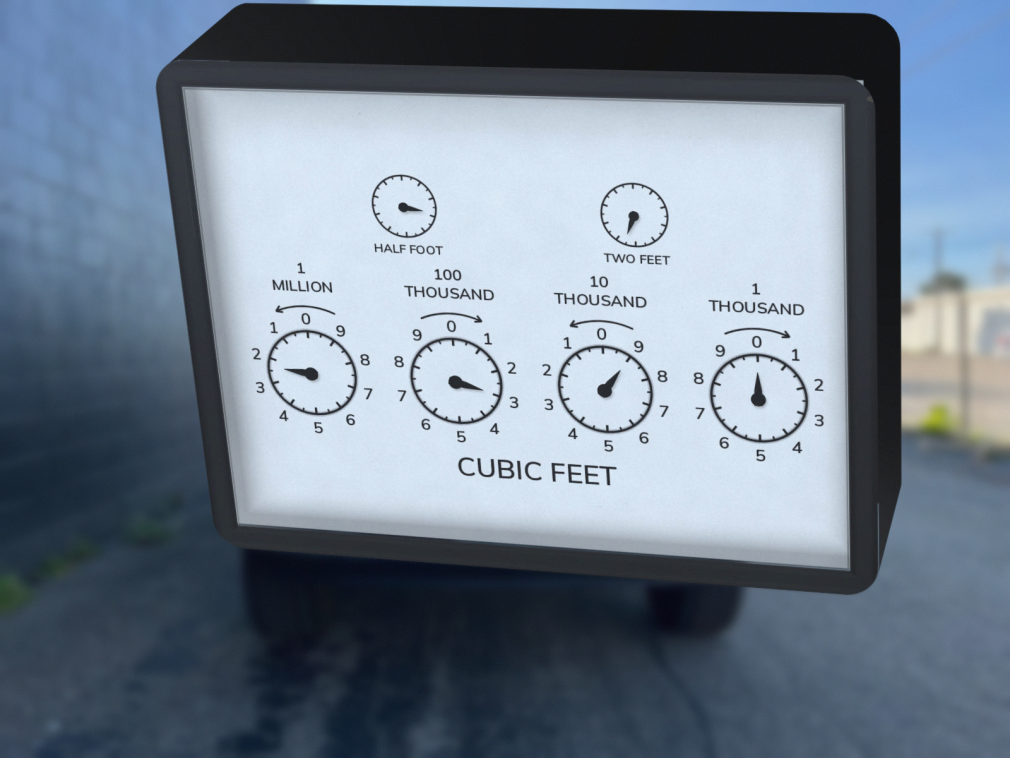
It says 229000
